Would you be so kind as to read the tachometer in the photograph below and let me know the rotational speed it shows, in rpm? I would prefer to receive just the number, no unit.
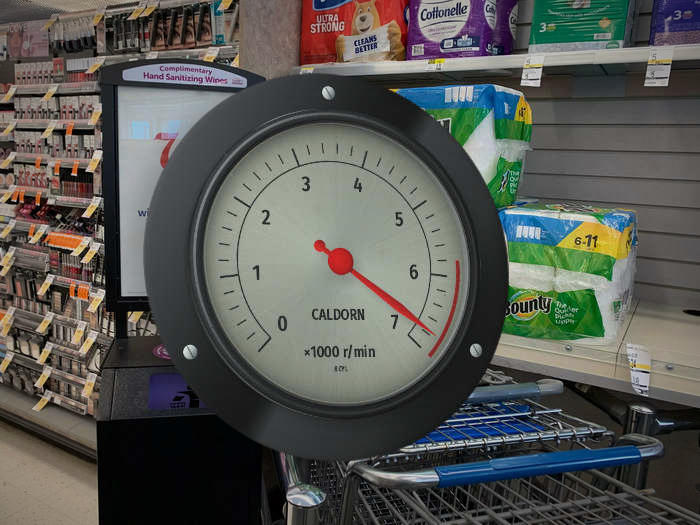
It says 6800
